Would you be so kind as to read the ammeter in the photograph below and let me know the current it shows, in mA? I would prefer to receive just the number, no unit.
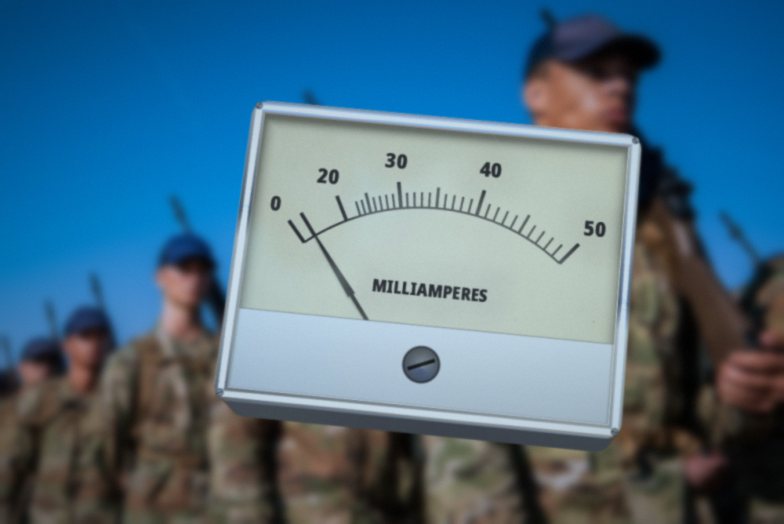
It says 10
